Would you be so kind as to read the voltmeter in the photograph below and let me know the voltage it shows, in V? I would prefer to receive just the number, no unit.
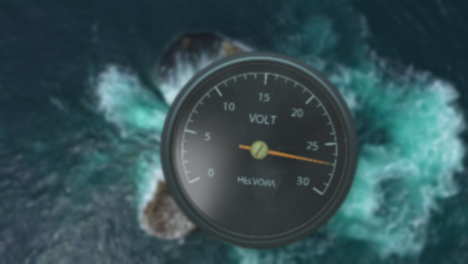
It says 27
